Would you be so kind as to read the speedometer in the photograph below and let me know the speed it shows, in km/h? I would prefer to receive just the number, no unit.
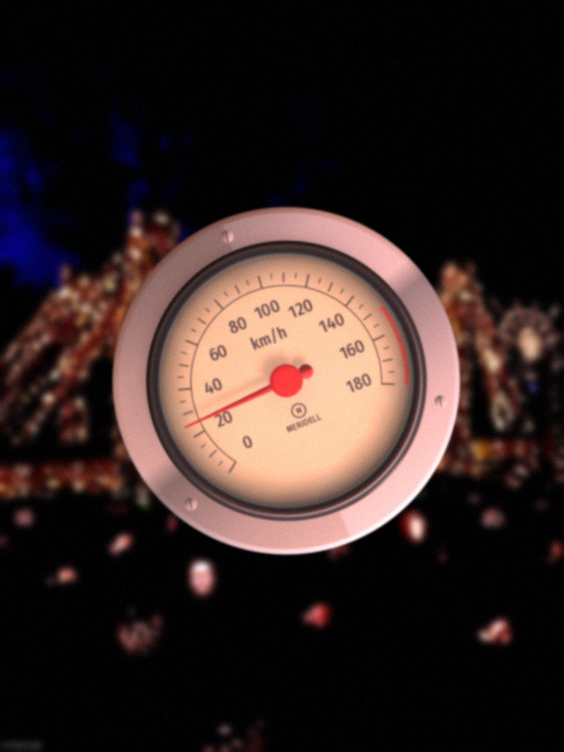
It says 25
